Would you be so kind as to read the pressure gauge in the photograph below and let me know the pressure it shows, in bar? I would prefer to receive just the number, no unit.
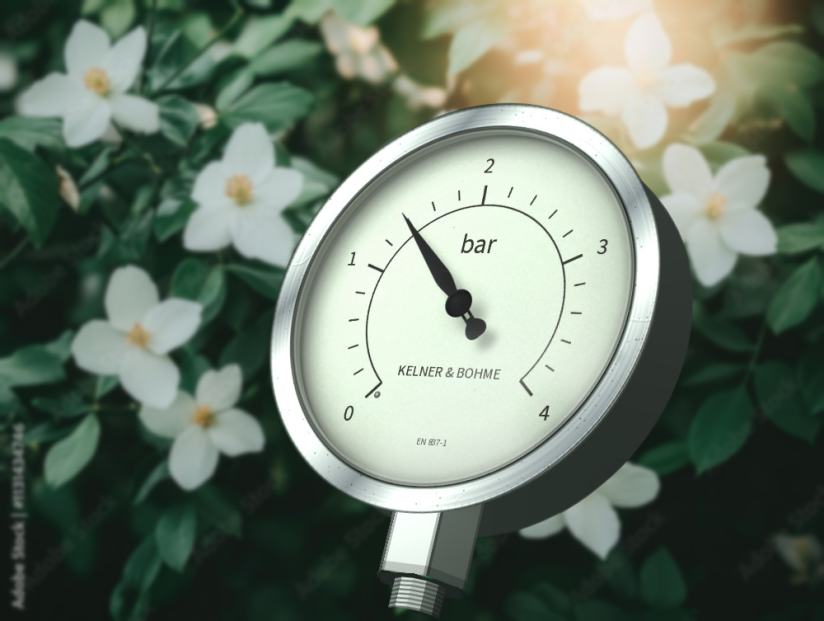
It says 1.4
